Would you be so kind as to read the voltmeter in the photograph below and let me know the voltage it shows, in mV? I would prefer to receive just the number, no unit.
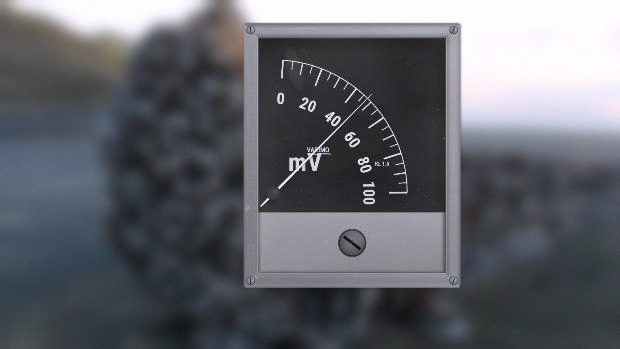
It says 47.5
